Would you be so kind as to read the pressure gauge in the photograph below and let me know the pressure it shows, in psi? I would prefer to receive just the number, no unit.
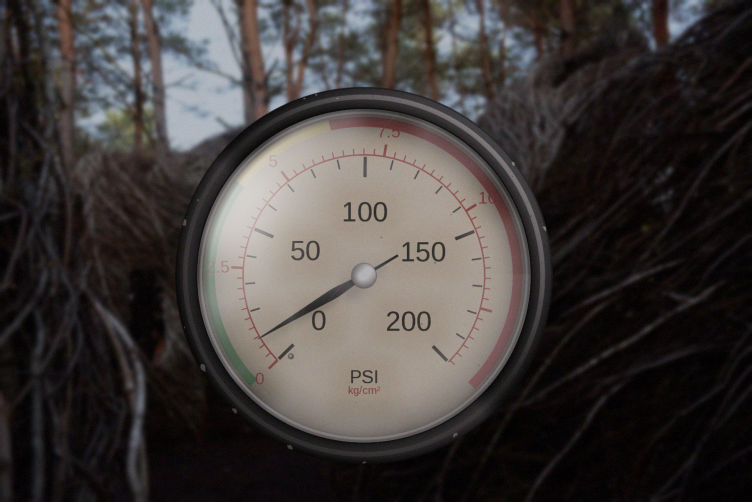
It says 10
